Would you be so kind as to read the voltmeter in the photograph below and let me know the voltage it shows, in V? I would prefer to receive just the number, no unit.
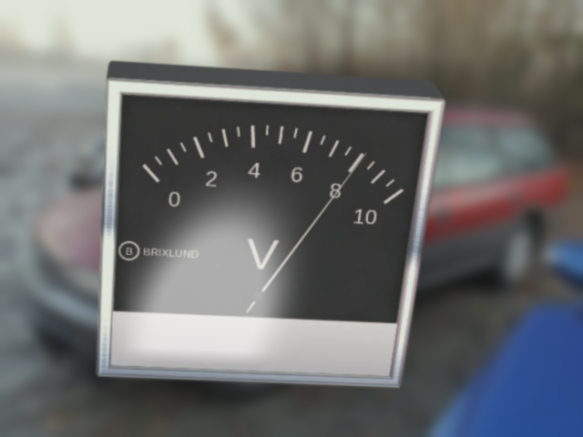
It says 8
